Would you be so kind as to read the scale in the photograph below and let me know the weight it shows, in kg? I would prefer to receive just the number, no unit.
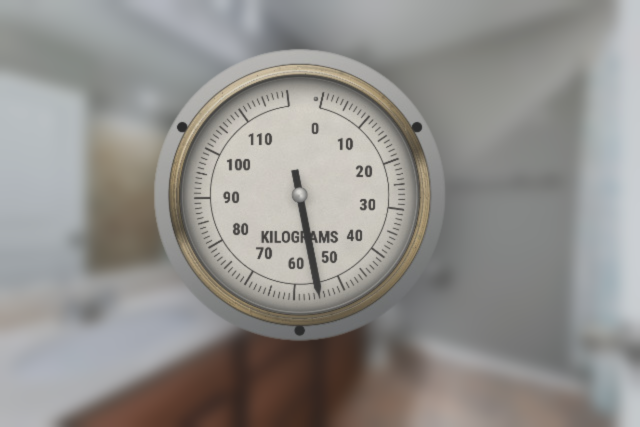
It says 55
